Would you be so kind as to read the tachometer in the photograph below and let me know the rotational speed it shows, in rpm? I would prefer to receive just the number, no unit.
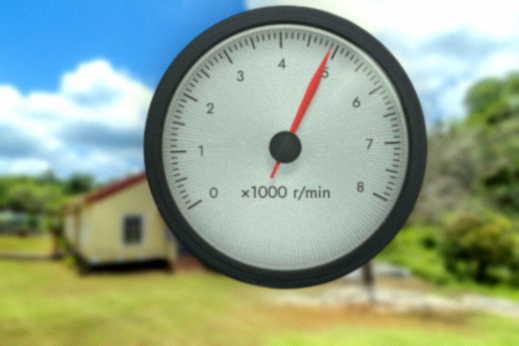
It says 4900
